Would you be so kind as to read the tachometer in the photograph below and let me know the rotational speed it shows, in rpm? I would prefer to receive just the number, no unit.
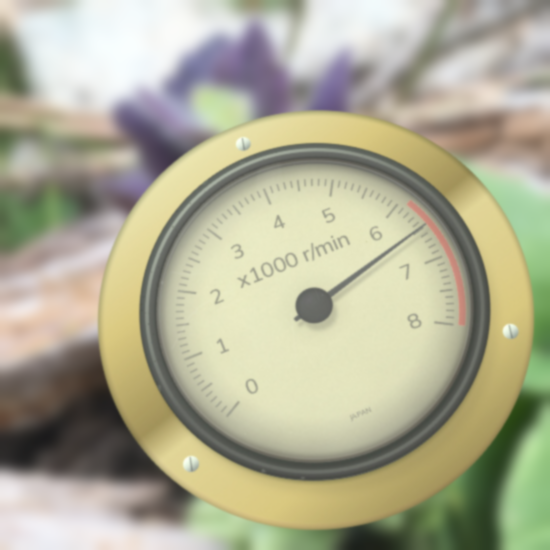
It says 6500
